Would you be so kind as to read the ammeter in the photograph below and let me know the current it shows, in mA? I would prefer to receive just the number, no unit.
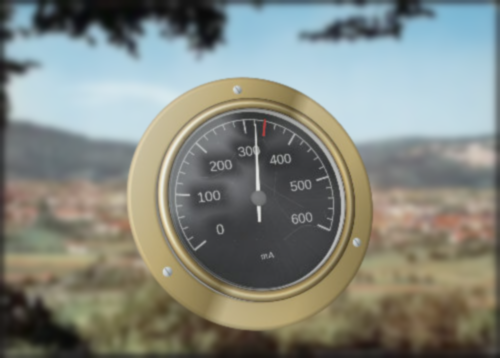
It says 320
